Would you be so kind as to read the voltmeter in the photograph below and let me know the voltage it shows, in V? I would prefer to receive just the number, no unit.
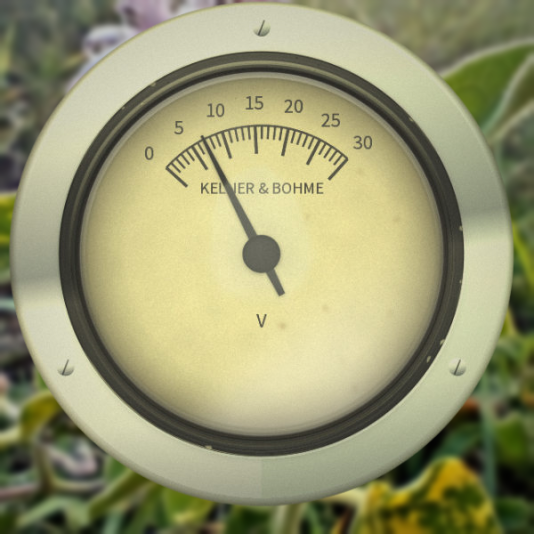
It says 7
